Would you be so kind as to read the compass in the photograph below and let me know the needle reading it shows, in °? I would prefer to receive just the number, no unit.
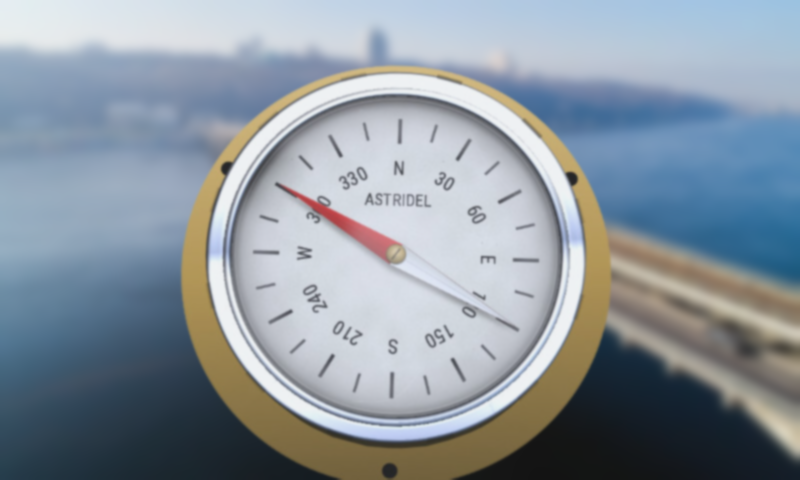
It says 300
